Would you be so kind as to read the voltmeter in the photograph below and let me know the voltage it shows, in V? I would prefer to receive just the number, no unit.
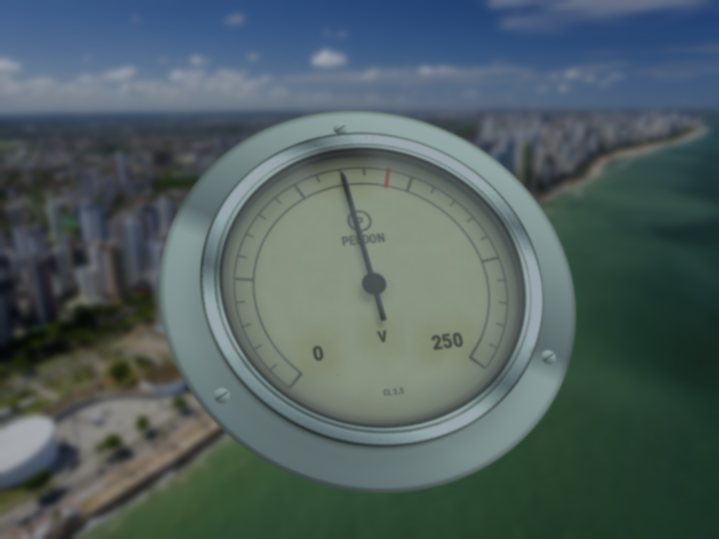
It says 120
